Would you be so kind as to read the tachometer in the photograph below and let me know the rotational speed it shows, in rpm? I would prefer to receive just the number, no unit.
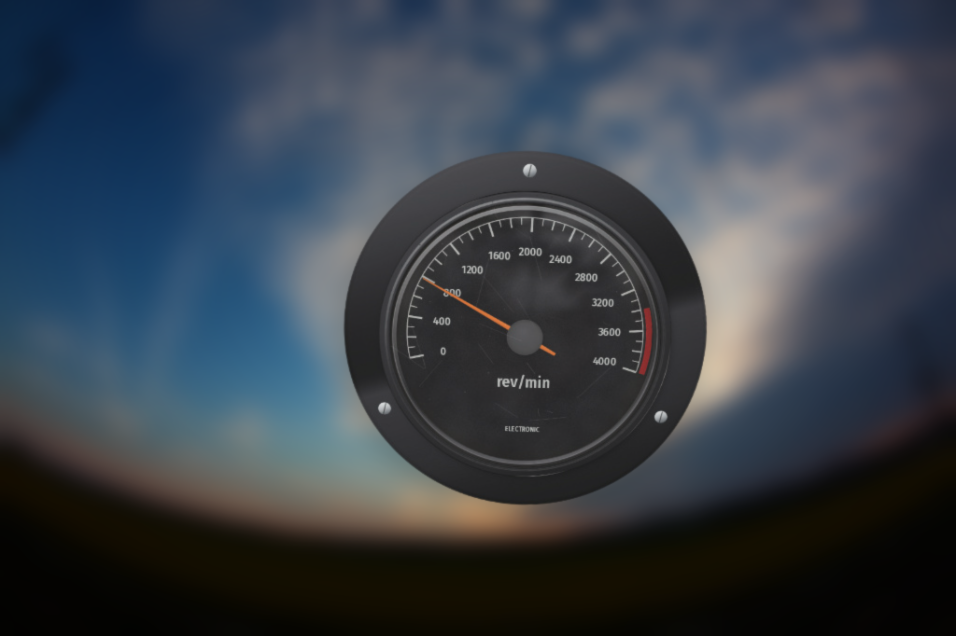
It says 800
